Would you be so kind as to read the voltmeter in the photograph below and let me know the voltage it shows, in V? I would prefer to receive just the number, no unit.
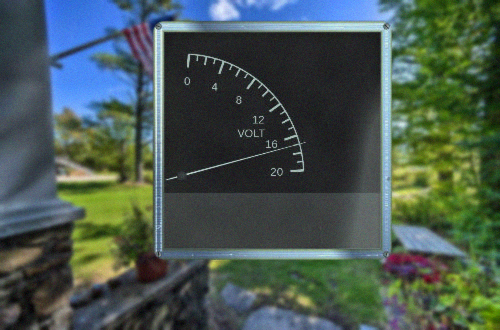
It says 17
